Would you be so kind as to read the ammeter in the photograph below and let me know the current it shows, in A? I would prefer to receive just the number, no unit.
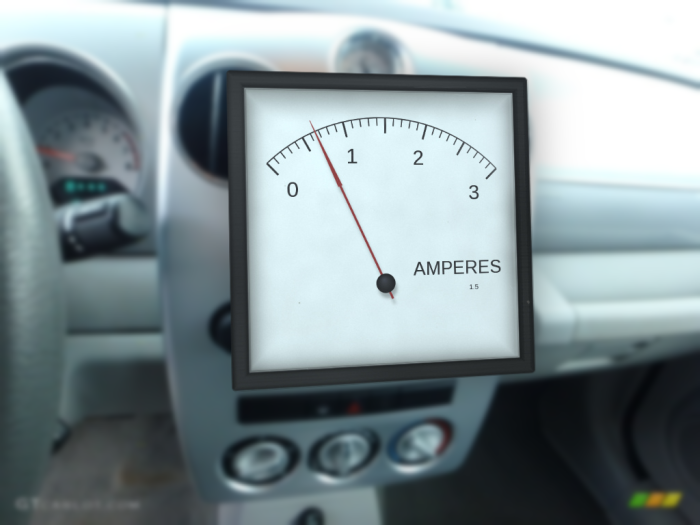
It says 0.65
